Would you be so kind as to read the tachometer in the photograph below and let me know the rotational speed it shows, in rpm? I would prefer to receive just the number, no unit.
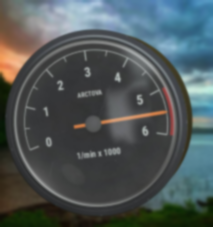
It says 5500
